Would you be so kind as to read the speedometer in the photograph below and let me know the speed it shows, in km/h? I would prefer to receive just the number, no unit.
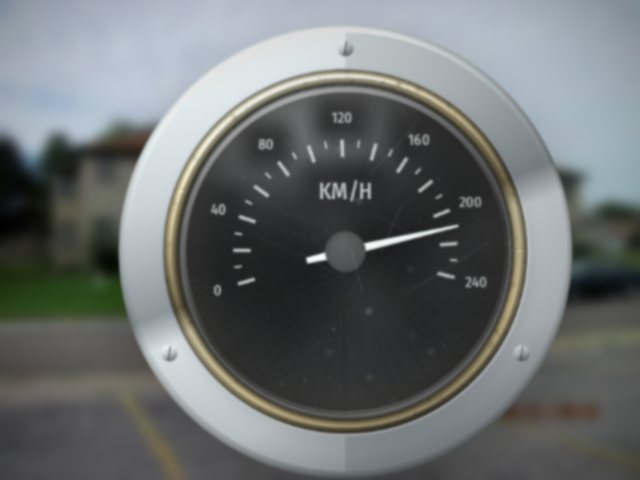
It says 210
